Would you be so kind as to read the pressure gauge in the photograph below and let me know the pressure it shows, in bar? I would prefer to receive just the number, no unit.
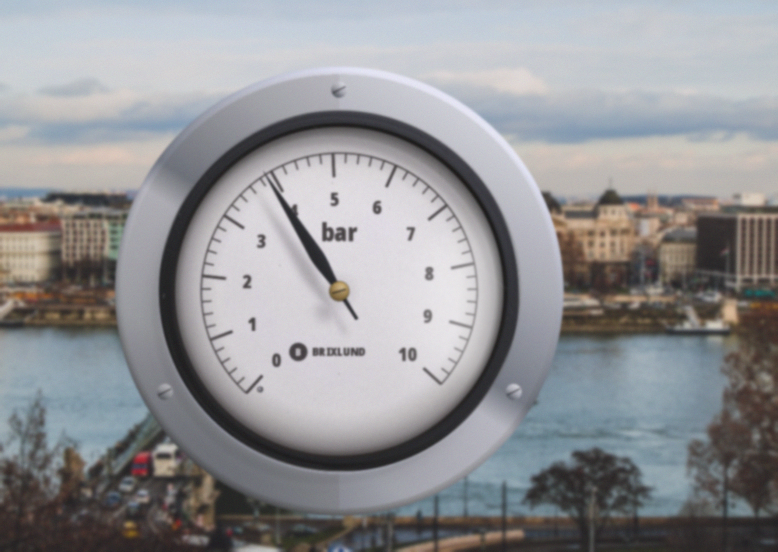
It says 3.9
